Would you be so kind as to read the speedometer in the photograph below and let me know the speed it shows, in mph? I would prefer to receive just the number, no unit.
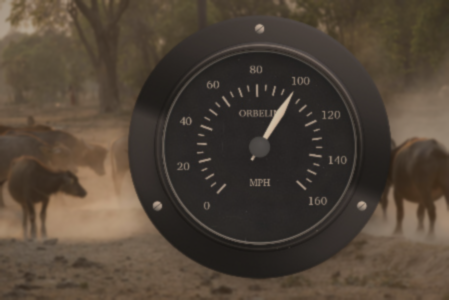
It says 100
